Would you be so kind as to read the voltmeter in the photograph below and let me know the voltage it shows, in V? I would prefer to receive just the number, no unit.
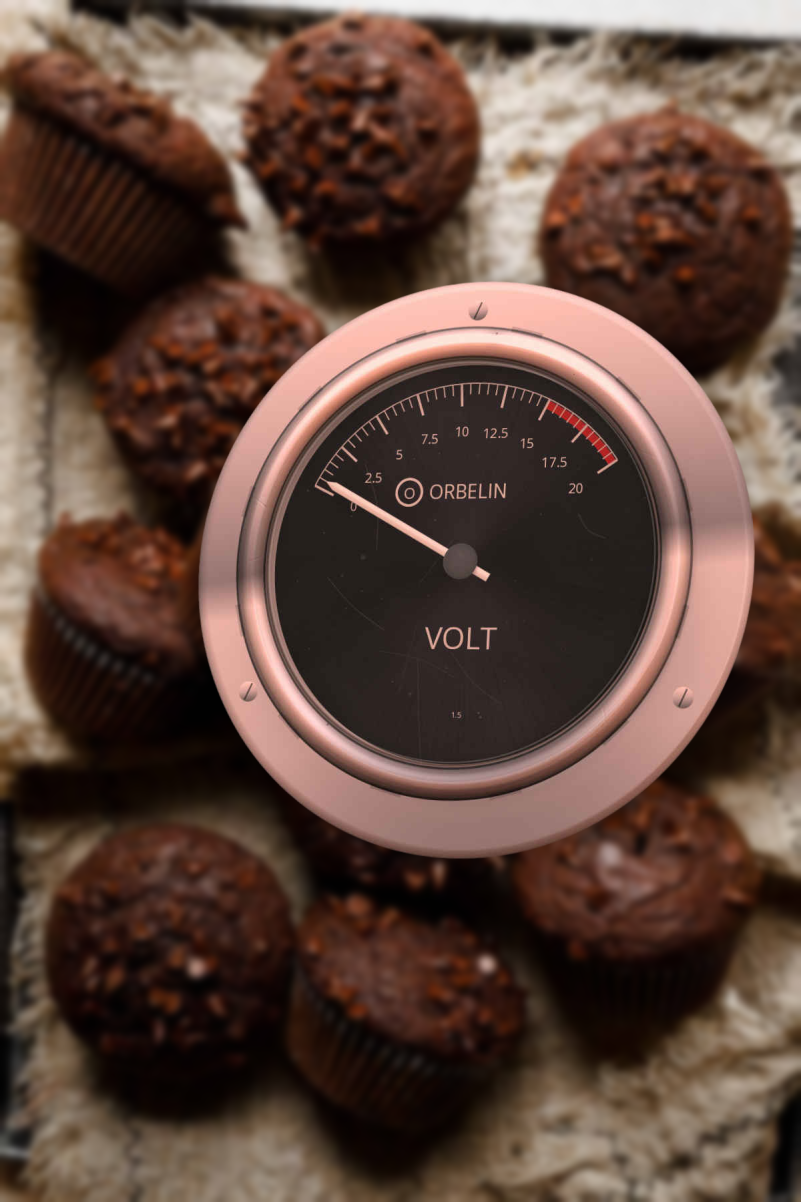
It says 0.5
